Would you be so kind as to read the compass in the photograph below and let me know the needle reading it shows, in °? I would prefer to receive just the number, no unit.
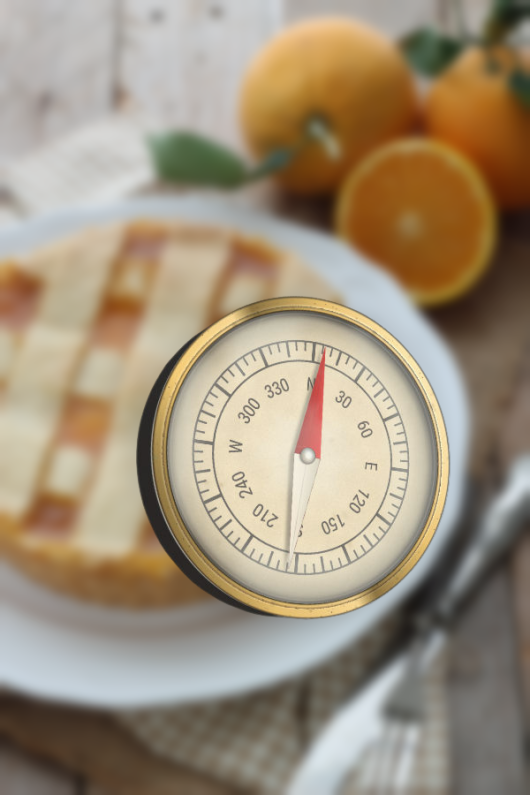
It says 5
